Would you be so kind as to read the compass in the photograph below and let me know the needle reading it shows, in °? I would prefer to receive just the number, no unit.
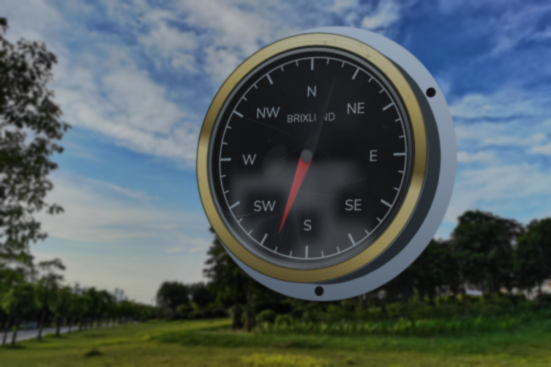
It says 200
